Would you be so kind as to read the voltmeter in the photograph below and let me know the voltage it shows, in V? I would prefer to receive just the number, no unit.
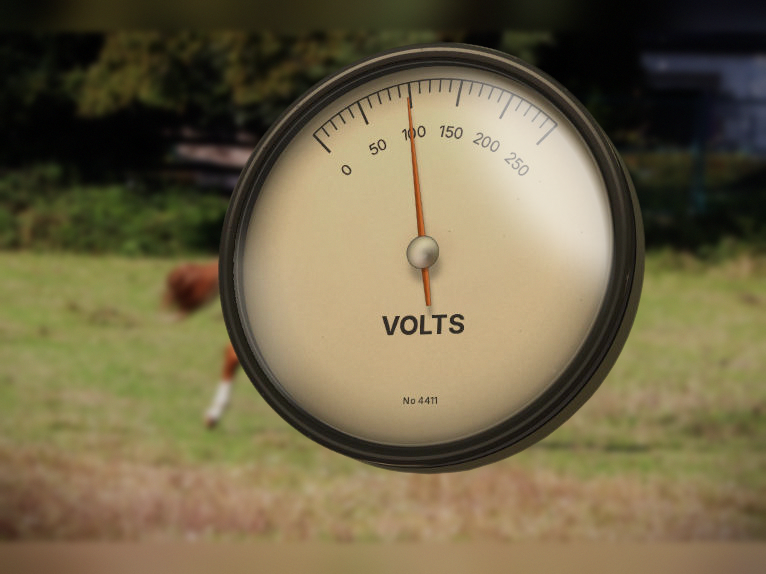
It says 100
